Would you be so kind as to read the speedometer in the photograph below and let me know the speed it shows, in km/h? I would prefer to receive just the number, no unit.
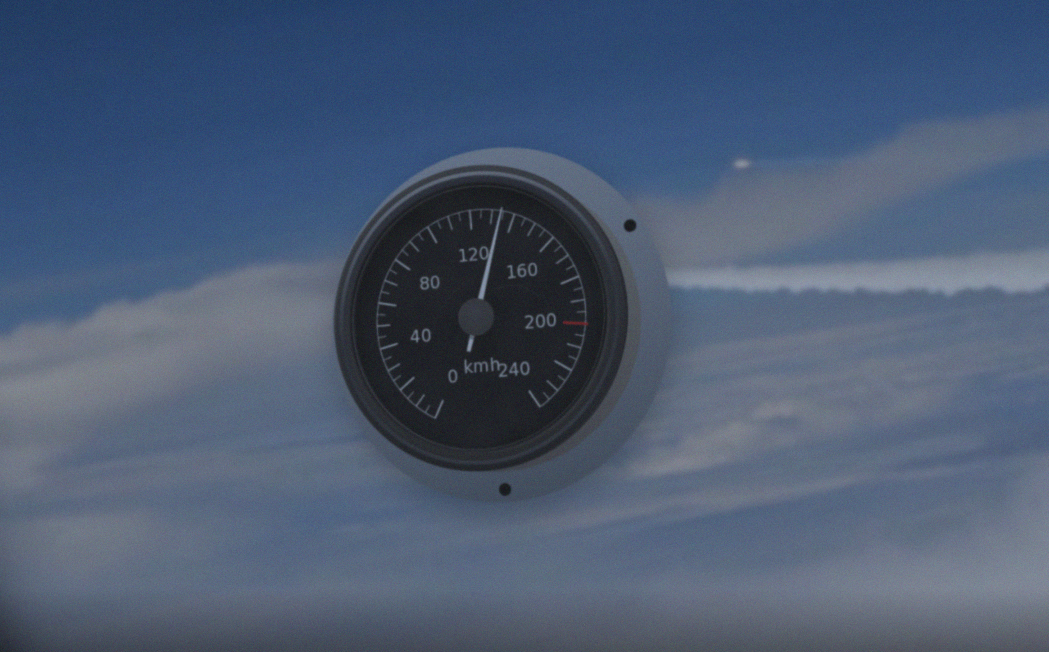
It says 135
